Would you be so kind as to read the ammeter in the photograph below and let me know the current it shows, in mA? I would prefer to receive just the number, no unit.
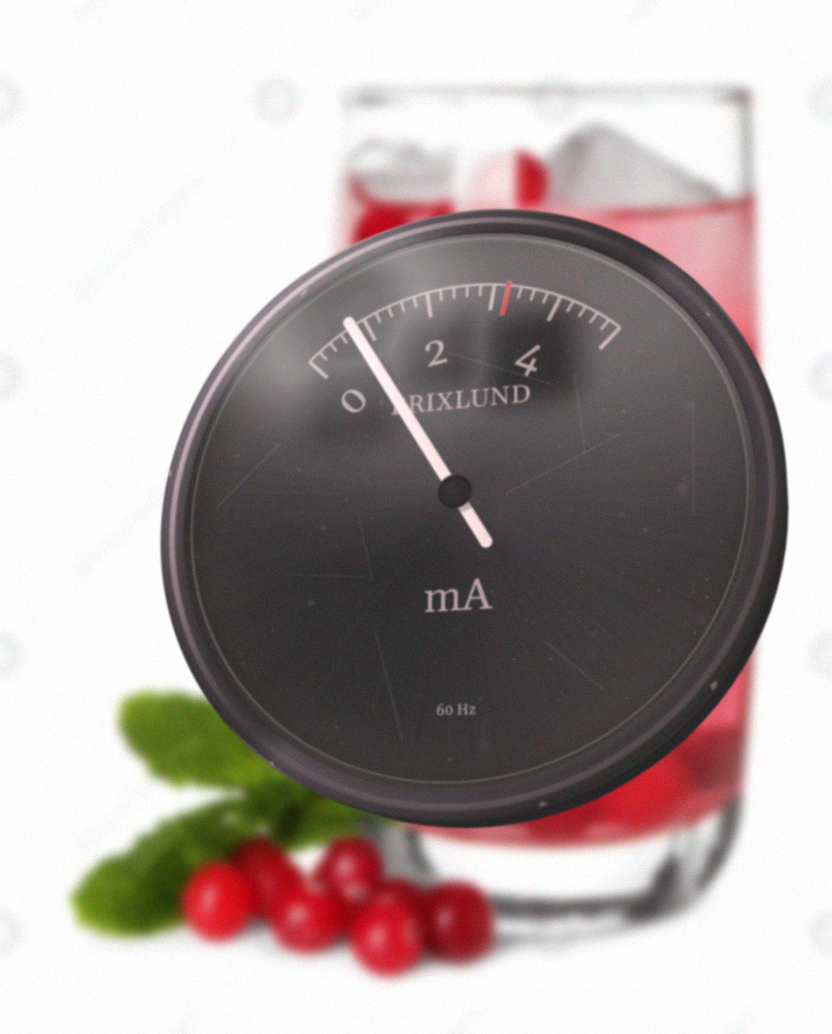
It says 0.8
